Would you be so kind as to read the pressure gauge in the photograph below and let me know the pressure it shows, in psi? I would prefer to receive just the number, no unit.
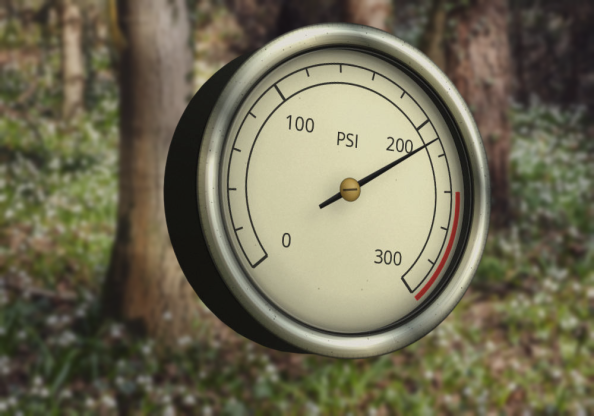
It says 210
